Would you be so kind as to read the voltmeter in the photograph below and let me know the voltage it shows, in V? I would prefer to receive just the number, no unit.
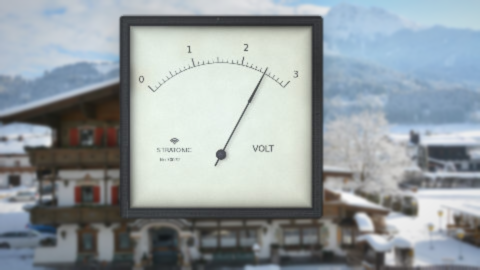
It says 2.5
